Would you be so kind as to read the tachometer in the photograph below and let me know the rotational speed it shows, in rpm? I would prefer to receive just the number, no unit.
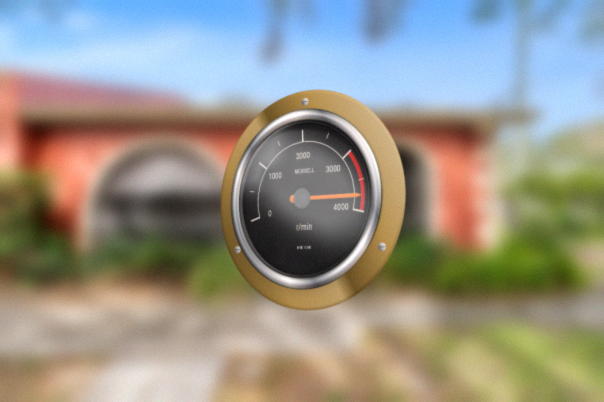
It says 3750
